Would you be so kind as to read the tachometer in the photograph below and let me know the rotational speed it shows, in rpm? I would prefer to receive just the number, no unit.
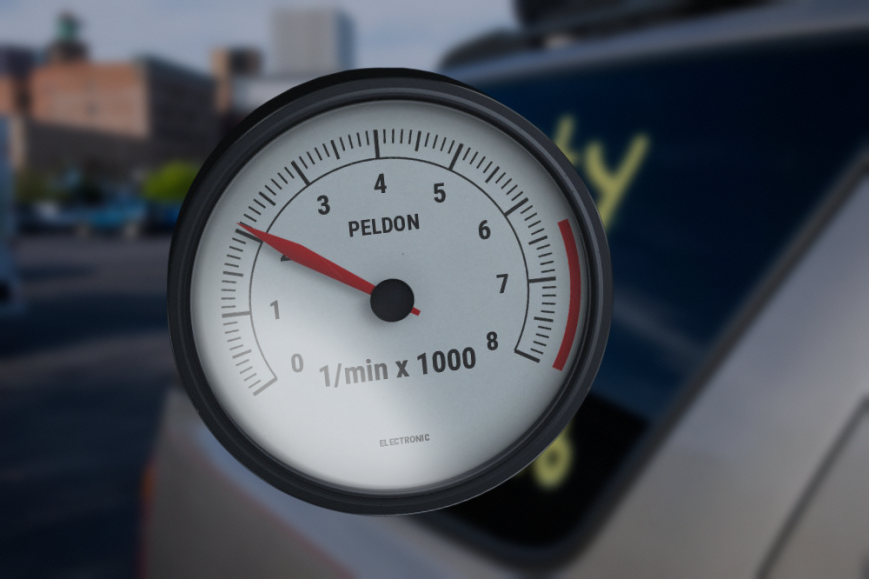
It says 2100
